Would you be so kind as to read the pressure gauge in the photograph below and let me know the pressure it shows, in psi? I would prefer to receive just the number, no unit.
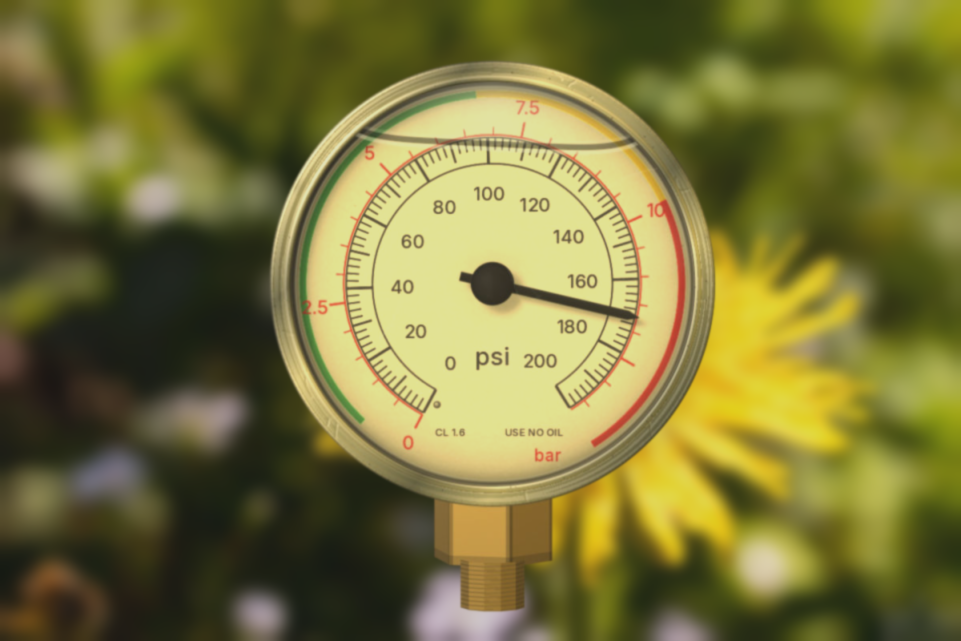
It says 170
